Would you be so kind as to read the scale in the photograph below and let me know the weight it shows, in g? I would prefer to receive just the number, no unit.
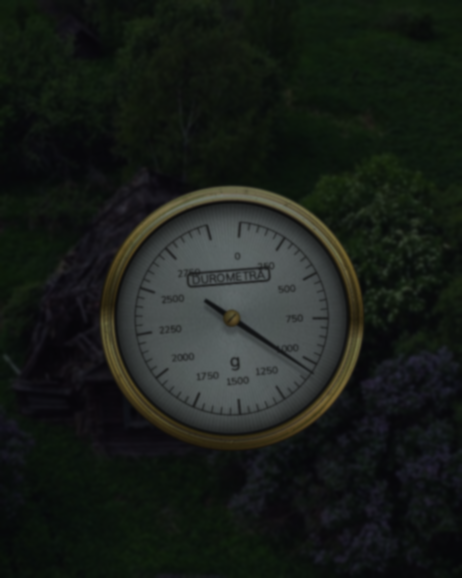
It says 1050
